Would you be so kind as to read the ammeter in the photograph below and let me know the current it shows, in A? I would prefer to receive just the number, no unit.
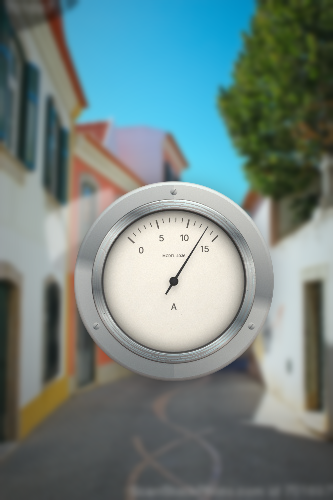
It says 13
